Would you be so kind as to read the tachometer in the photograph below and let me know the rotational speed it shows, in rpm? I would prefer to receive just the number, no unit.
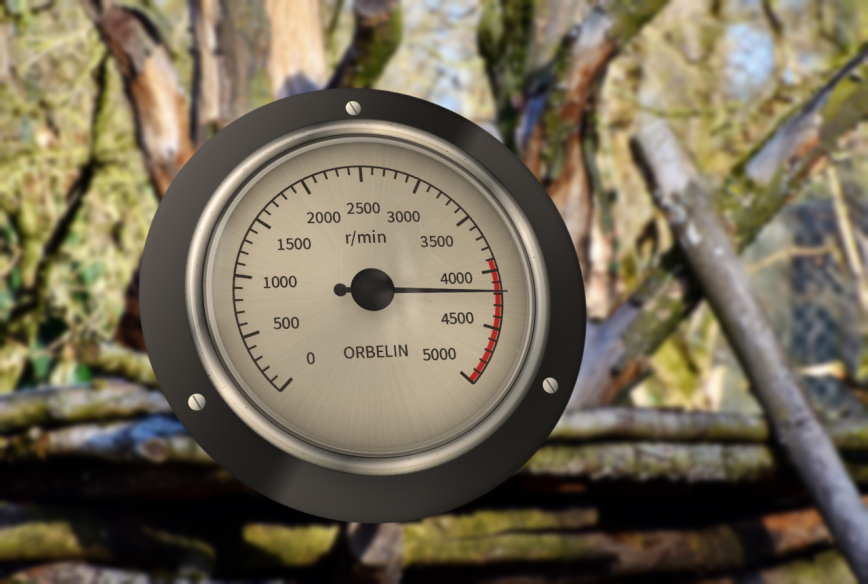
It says 4200
